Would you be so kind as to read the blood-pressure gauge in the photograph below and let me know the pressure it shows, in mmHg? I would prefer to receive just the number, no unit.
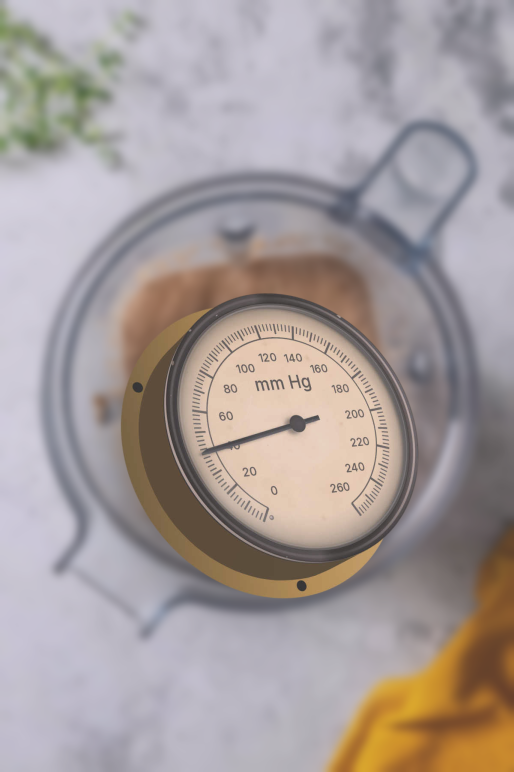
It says 40
